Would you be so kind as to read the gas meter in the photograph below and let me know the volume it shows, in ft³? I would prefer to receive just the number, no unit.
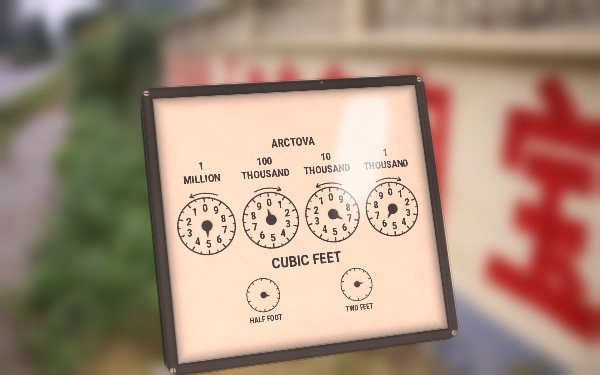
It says 496600
